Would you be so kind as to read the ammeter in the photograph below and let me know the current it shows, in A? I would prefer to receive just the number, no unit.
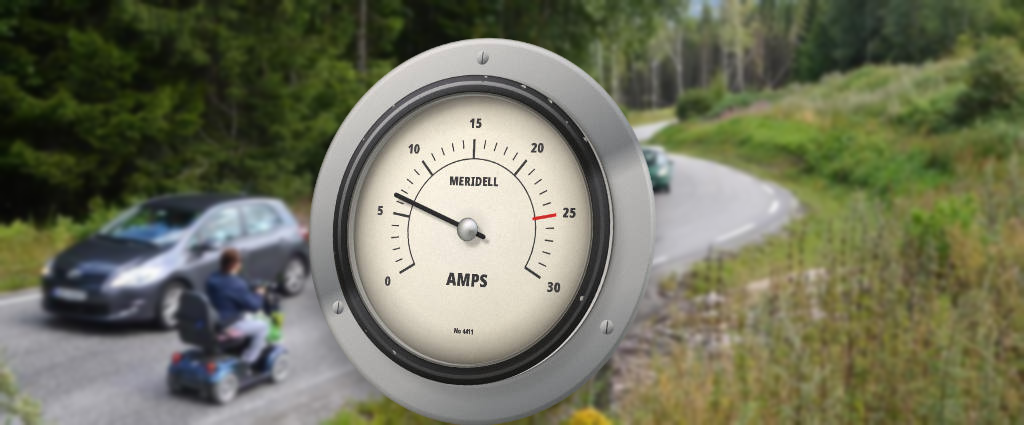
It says 6.5
